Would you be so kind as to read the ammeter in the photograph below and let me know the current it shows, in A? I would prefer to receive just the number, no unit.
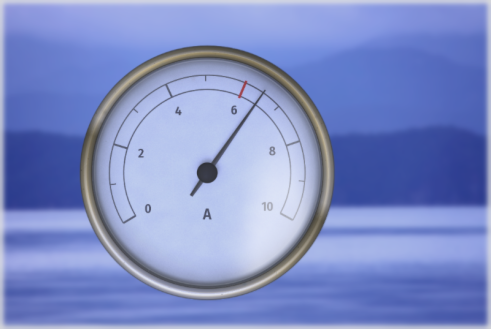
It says 6.5
